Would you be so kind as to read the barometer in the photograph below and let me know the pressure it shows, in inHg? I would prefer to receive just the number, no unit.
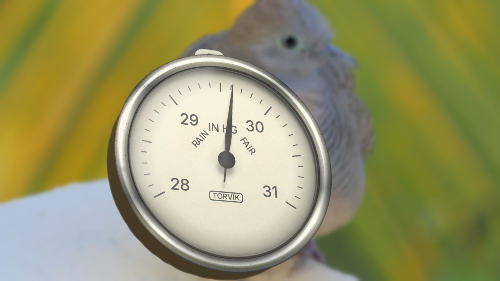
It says 29.6
